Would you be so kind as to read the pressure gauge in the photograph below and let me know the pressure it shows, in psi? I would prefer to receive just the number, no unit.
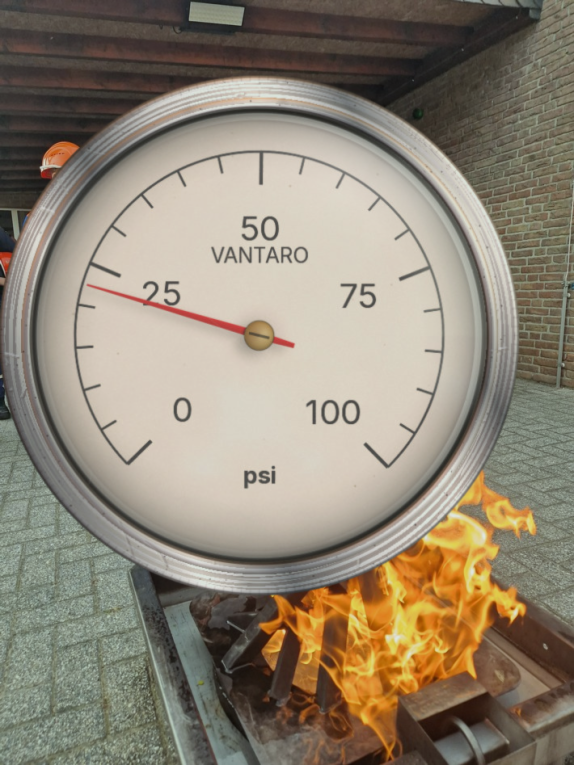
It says 22.5
